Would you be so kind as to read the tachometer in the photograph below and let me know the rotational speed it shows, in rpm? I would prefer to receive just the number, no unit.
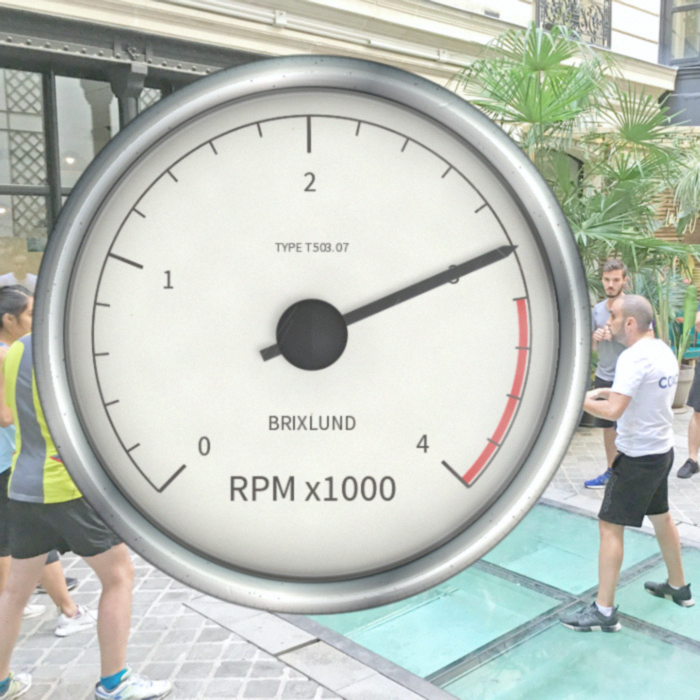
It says 3000
